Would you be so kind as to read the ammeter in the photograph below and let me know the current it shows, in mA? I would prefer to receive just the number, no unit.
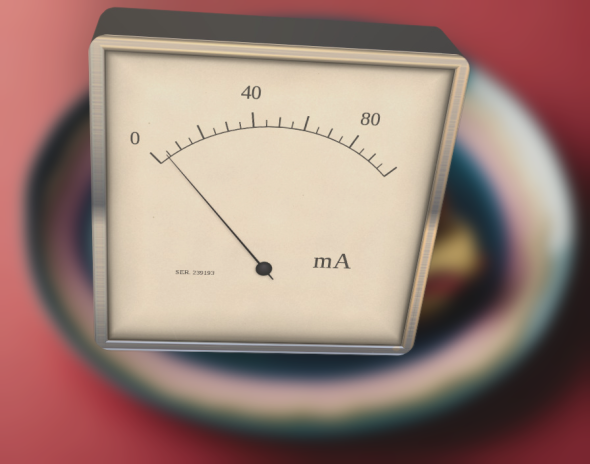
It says 5
